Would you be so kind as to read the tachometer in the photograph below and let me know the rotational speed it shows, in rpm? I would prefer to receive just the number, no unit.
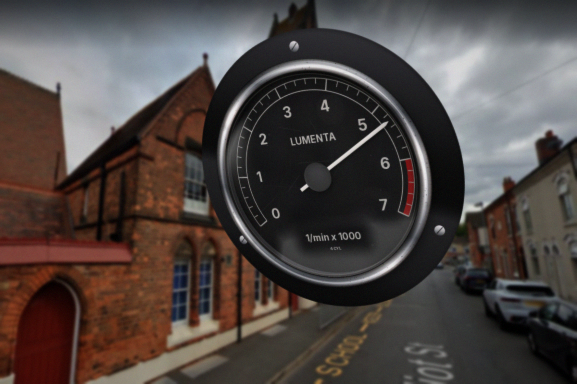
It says 5300
